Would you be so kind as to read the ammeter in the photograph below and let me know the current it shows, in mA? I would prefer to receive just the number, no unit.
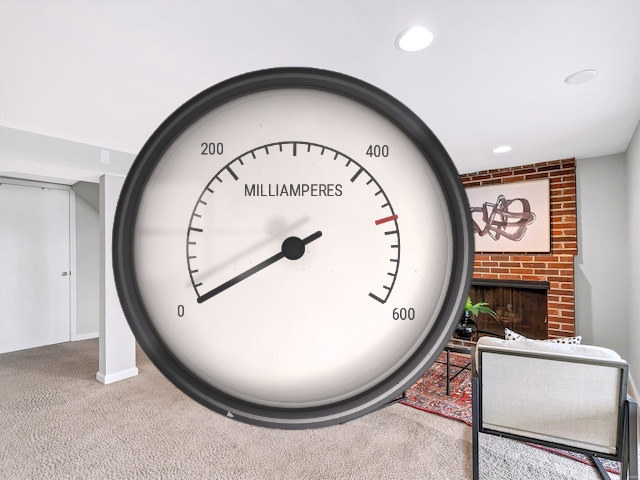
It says 0
